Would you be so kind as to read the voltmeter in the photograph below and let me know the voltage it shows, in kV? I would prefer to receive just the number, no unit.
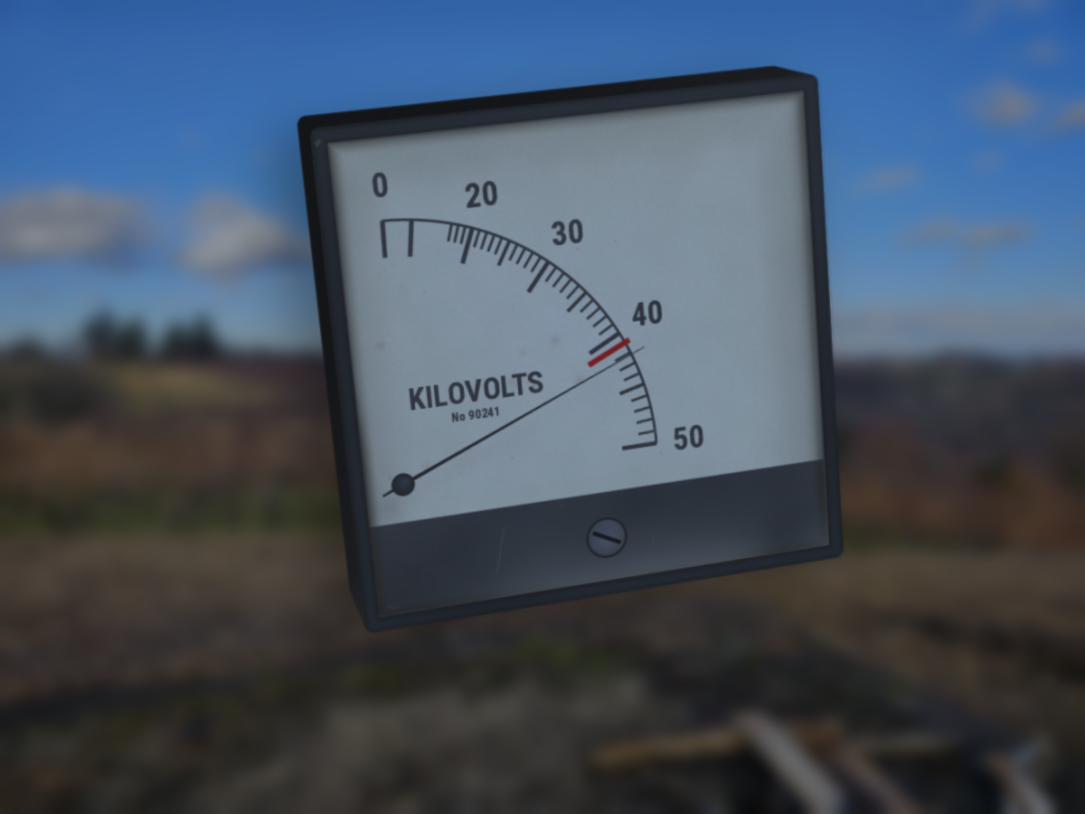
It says 42
